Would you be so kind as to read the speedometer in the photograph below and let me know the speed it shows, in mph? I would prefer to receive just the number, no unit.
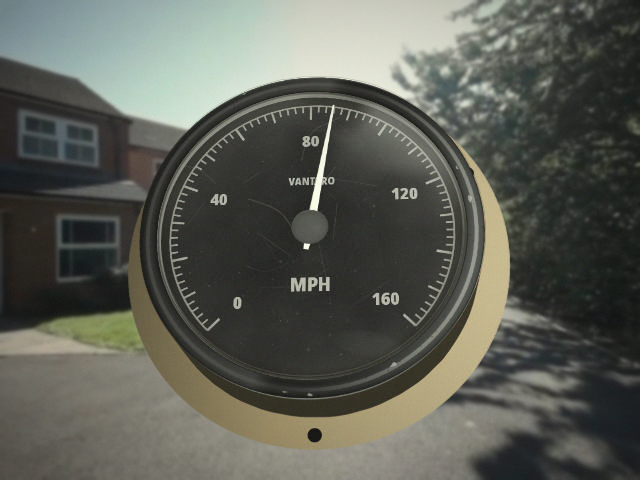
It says 86
